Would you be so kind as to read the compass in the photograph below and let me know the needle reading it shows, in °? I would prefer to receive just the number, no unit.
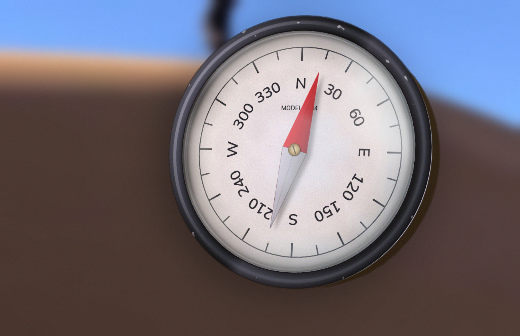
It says 15
